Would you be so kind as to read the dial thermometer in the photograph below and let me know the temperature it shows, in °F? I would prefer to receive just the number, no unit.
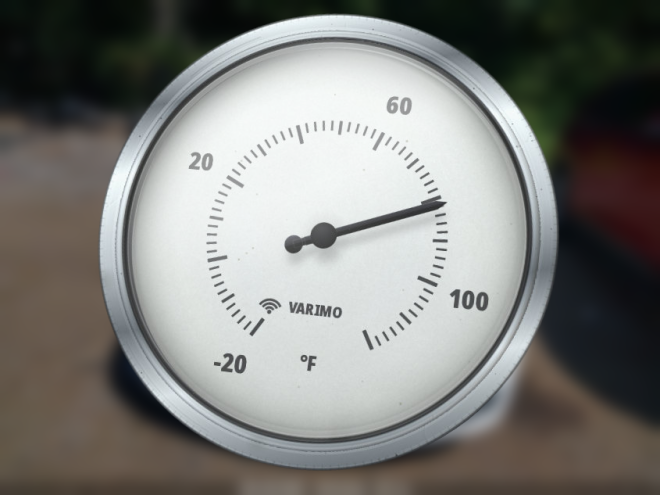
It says 82
